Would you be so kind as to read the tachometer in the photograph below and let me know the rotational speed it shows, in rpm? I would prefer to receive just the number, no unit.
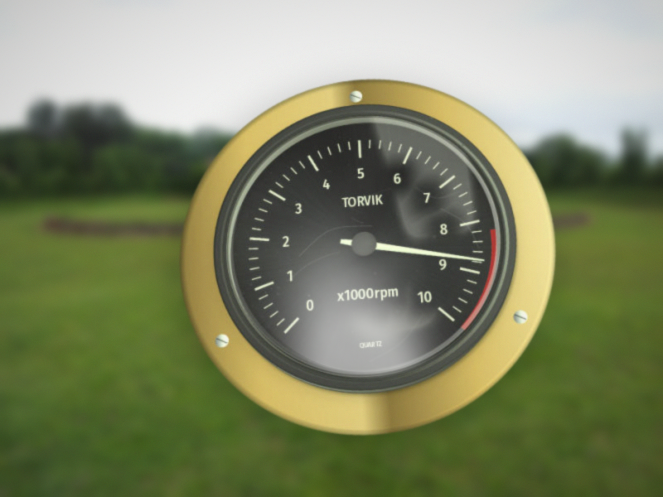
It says 8800
